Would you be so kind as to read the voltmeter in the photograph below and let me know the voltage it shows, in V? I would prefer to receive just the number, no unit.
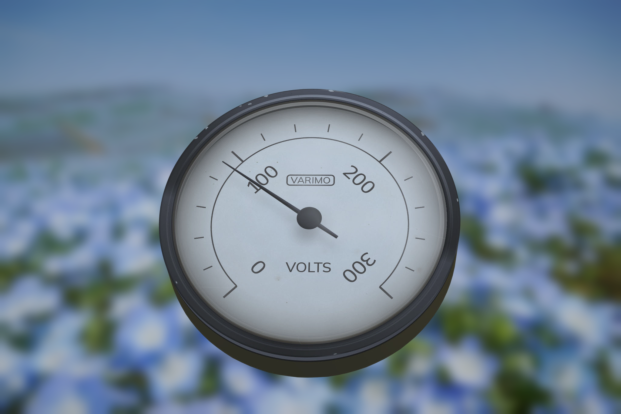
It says 90
